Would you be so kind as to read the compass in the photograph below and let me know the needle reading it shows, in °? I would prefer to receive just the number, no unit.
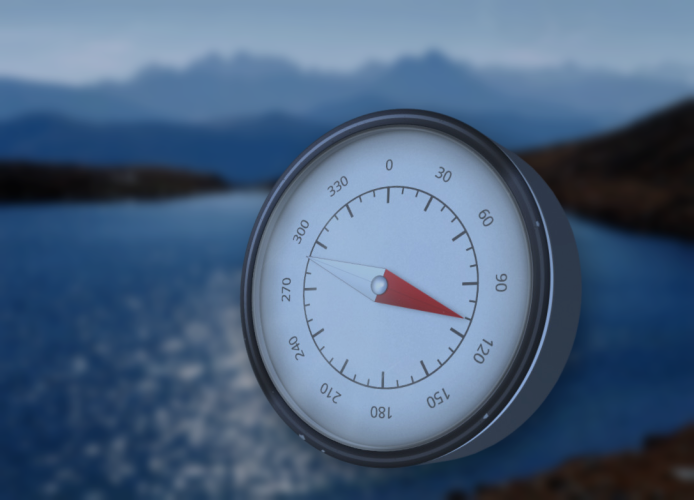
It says 110
